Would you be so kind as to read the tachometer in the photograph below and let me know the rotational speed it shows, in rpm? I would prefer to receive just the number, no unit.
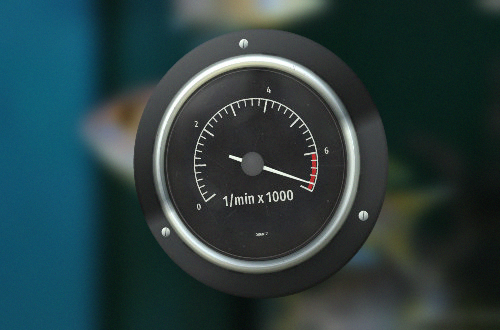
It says 6800
